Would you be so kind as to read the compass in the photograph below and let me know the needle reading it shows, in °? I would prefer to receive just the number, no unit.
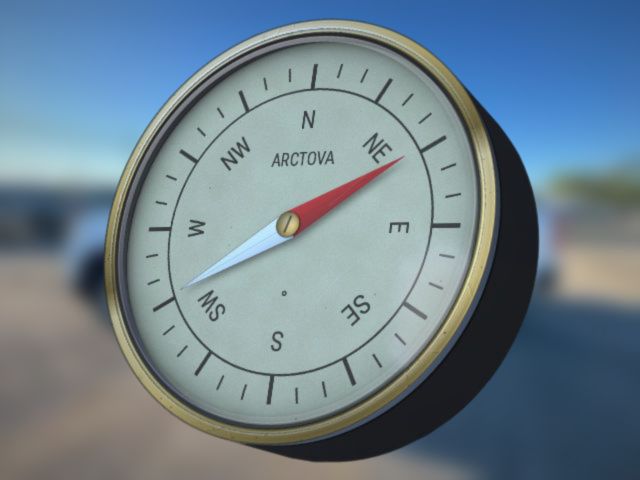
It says 60
